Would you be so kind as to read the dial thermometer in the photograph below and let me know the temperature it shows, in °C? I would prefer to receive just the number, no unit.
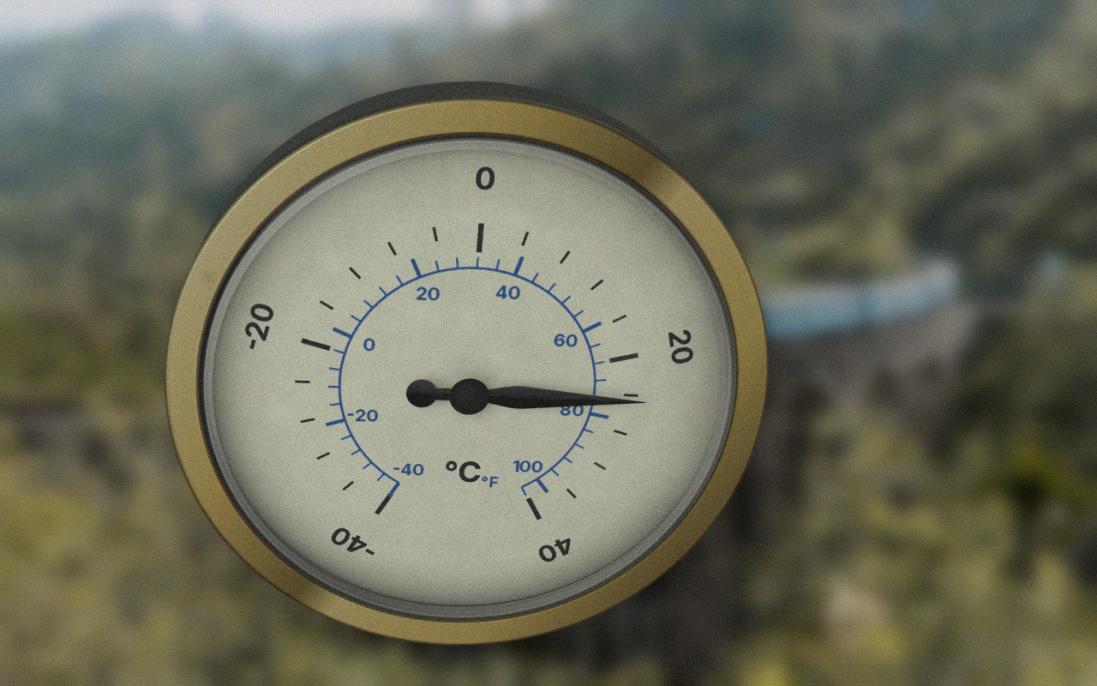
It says 24
